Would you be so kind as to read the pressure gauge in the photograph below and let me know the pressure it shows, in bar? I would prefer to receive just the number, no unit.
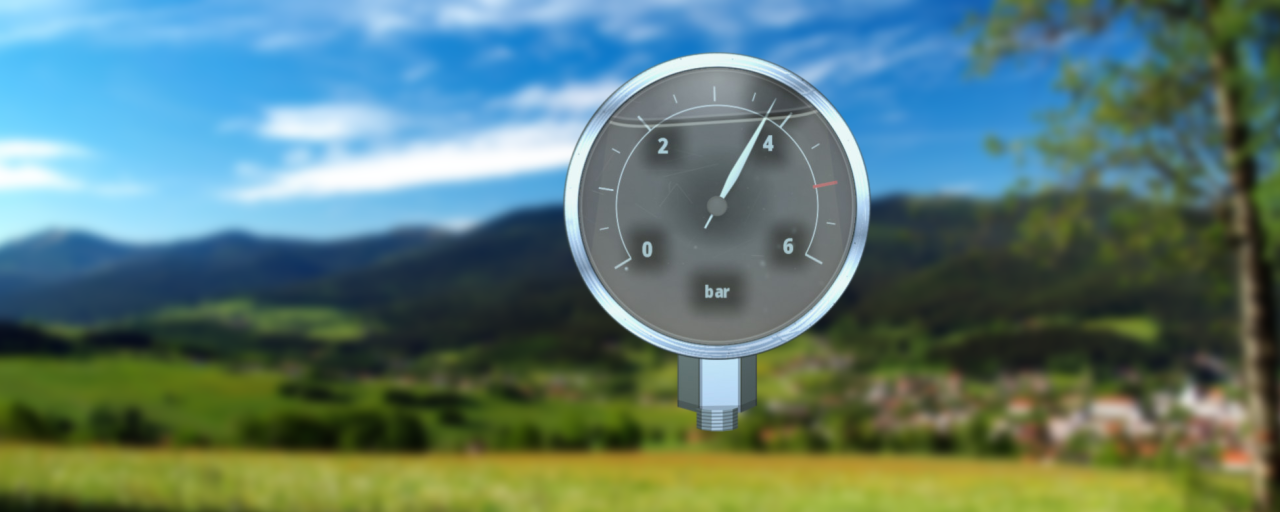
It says 3.75
